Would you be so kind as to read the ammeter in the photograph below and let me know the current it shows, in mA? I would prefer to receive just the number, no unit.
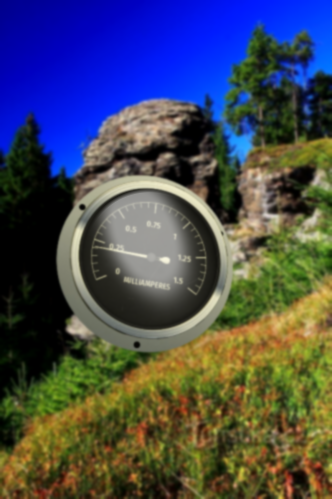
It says 0.2
